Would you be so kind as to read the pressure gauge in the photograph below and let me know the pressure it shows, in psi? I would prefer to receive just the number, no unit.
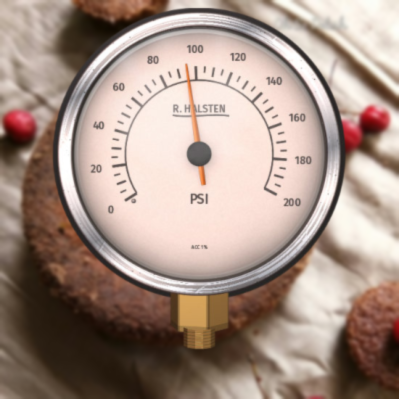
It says 95
